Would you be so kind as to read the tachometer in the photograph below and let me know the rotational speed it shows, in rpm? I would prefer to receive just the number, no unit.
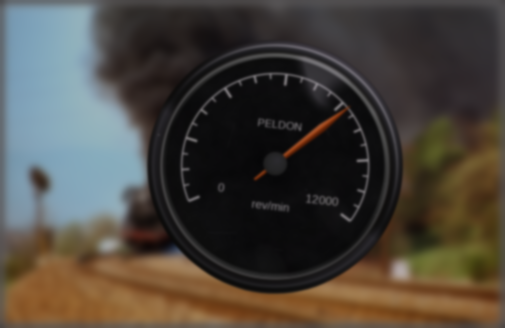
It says 8250
